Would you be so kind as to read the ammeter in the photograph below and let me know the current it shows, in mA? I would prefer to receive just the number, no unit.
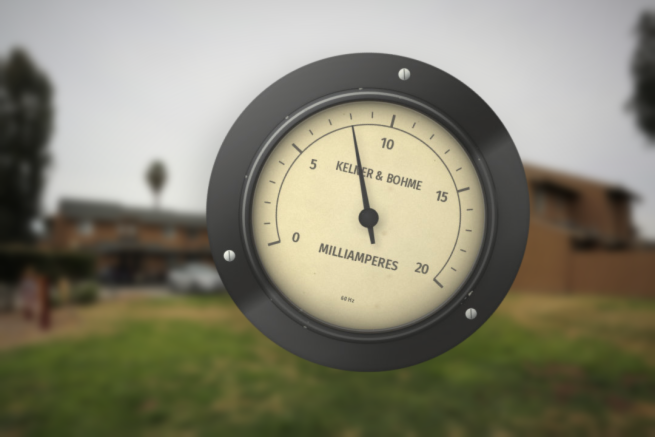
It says 8
